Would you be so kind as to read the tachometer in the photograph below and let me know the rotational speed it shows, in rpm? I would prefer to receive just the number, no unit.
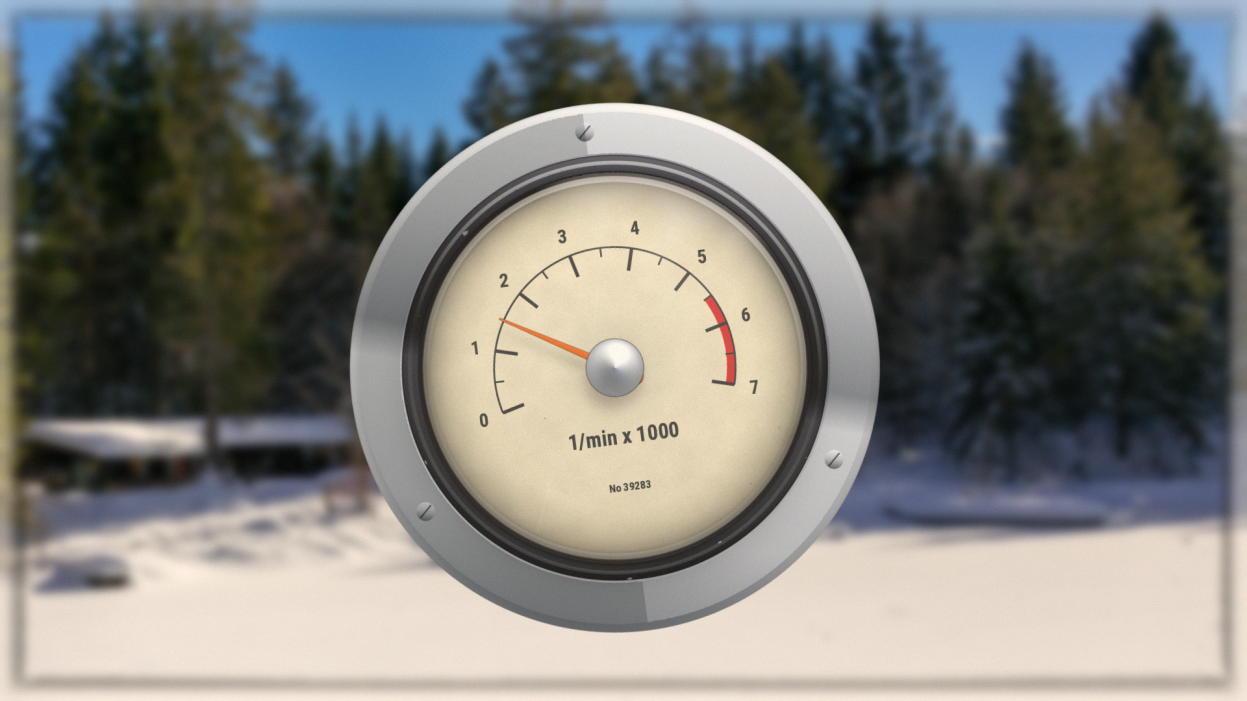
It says 1500
